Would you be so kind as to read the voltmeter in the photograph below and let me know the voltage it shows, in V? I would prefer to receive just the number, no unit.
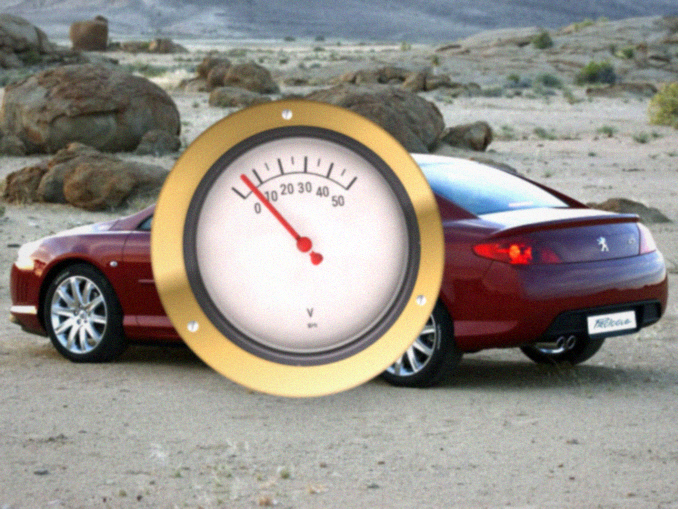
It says 5
